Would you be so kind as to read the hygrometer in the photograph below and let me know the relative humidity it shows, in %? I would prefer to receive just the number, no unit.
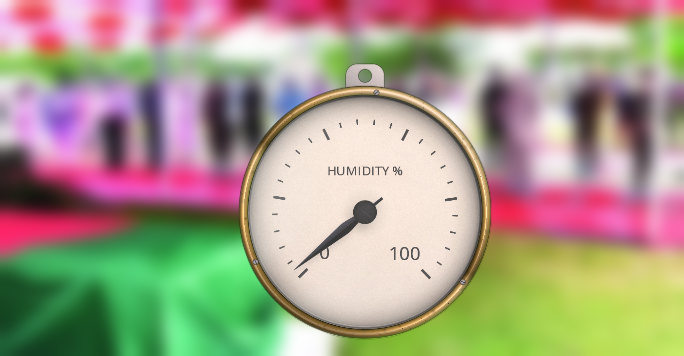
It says 2
